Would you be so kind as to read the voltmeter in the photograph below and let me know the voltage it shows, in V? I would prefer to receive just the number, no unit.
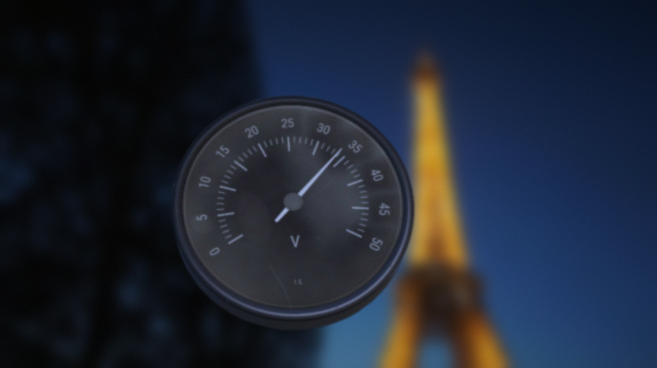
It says 34
